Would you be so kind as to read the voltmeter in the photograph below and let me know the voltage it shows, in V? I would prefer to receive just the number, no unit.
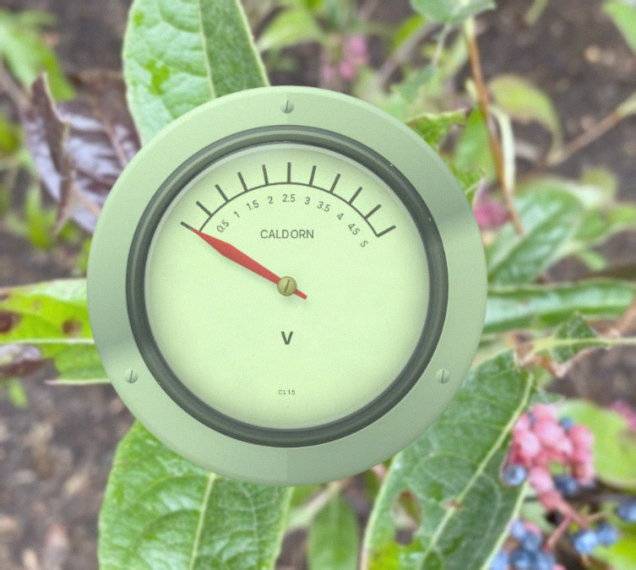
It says 0
